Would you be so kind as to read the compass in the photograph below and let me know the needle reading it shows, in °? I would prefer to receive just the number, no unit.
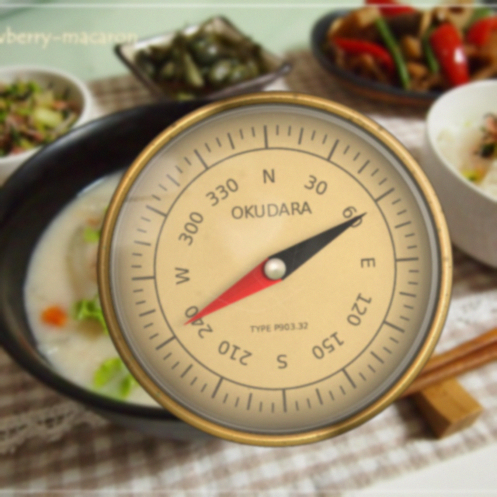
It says 242.5
